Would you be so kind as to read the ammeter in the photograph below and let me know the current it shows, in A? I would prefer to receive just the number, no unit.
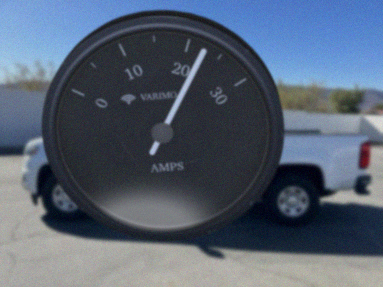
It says 22.5
